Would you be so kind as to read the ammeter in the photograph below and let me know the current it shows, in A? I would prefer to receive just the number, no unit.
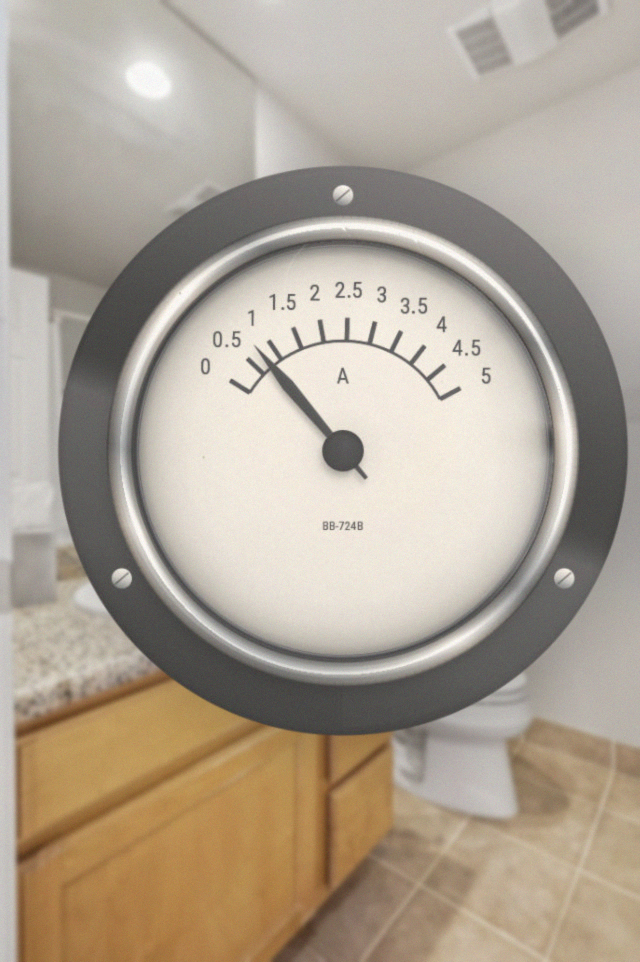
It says 0.75
